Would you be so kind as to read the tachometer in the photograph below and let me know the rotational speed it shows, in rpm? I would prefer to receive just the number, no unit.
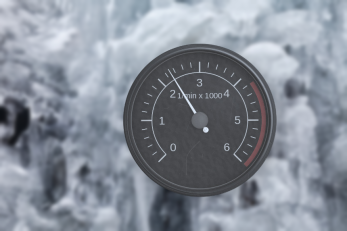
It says 2300
